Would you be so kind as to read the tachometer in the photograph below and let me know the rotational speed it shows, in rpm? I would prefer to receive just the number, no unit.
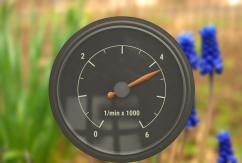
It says 4250
